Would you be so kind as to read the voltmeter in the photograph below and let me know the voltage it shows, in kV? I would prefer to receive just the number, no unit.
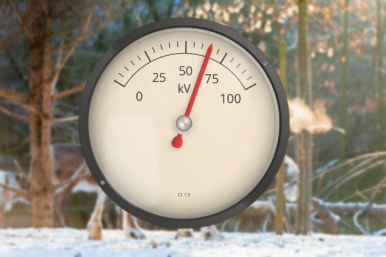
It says 65
